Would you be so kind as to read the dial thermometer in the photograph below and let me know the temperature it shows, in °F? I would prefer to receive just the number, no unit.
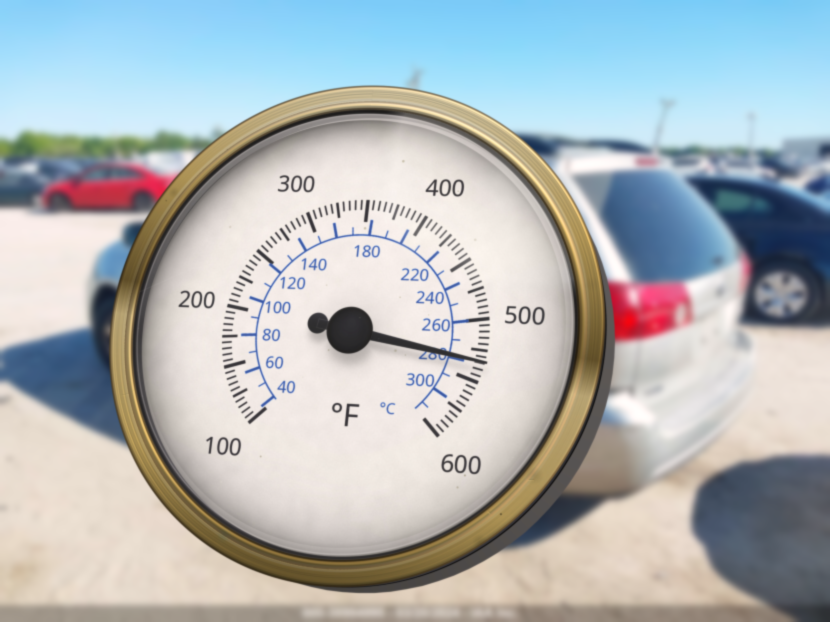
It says 535
